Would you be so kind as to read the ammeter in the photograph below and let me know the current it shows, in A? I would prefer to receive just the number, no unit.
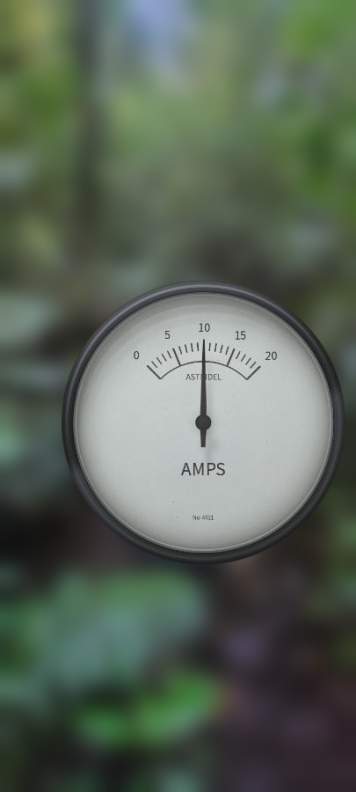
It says 10
